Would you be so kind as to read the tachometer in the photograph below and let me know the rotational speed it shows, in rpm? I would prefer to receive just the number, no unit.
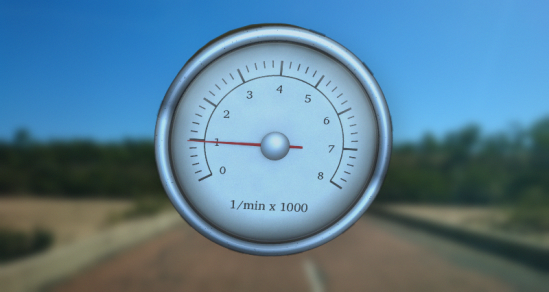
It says 1000
